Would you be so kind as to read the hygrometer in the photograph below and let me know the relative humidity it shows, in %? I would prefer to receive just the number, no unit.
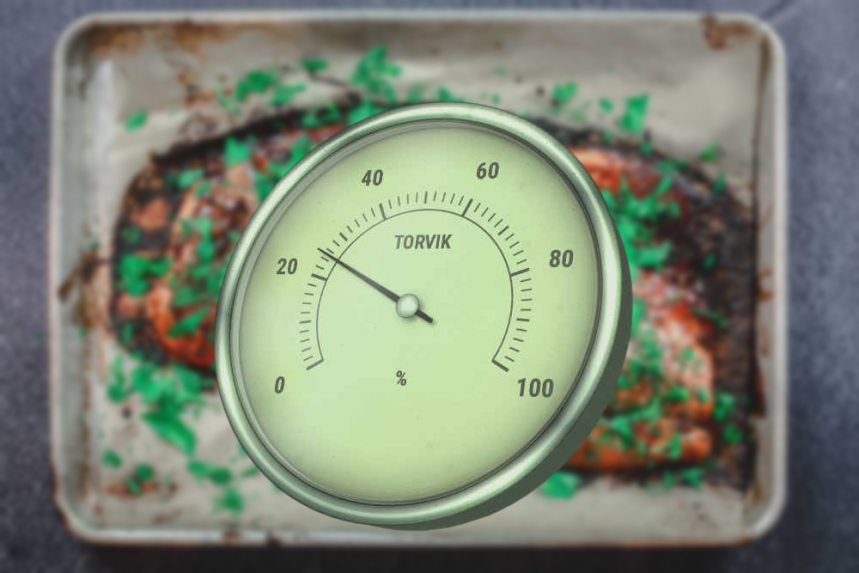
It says 25
